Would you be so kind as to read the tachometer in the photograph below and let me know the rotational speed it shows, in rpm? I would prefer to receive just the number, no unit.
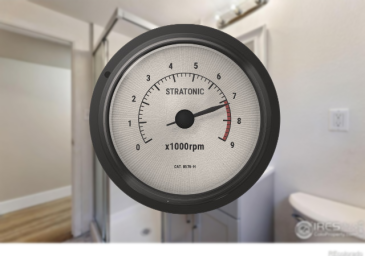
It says 7200
